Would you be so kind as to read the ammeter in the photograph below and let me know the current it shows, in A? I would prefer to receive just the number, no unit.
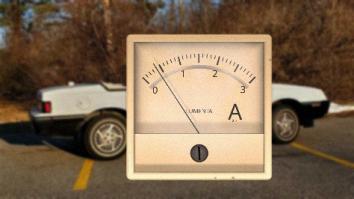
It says 0.4
